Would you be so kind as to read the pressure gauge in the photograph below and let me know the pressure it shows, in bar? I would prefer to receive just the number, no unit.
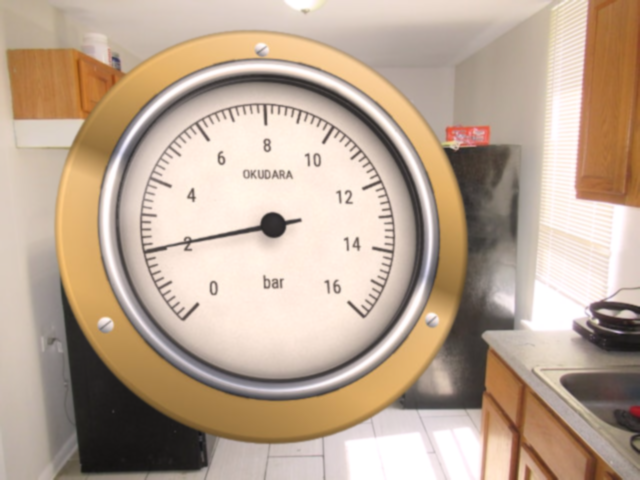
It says 2
